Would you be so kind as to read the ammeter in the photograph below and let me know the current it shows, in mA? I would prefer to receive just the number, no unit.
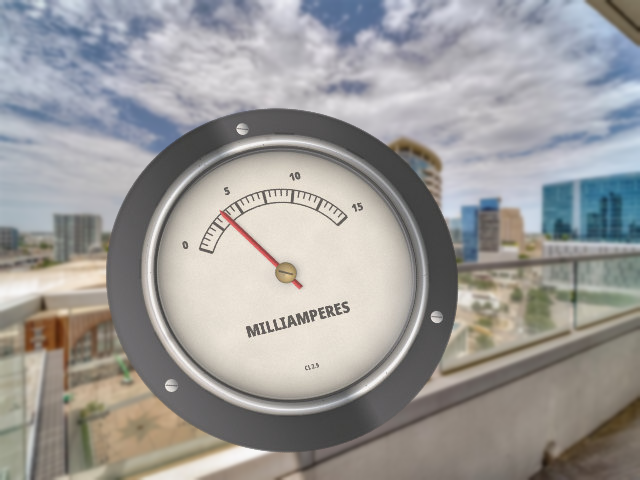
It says 3.5
